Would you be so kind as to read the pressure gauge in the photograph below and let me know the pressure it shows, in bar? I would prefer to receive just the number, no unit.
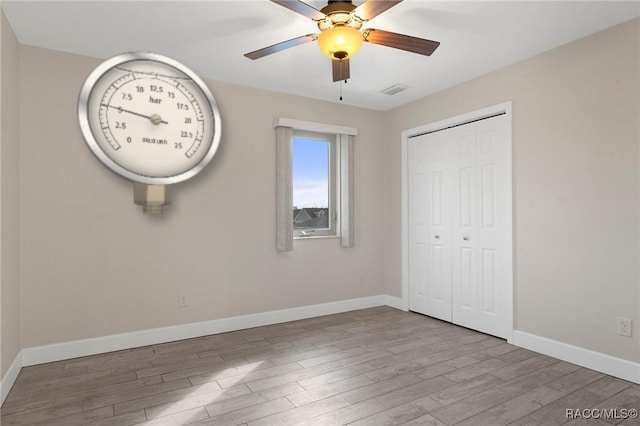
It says 5
